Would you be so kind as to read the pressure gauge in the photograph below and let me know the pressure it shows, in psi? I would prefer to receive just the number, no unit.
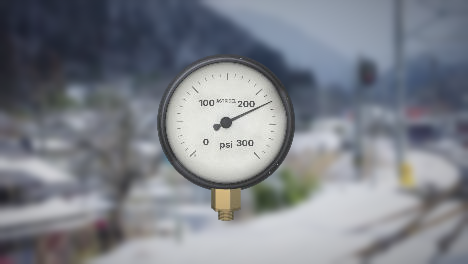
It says 220
